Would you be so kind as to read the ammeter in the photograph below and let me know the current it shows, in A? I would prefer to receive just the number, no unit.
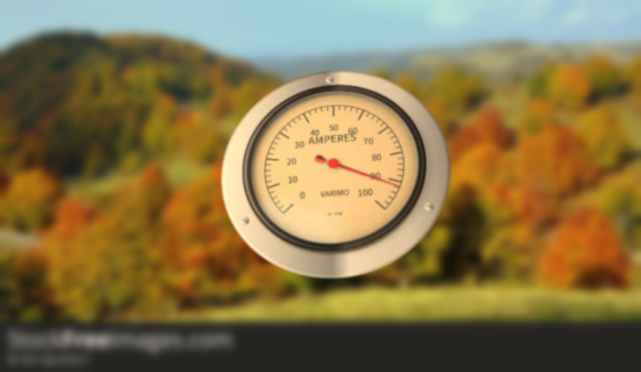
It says 92
